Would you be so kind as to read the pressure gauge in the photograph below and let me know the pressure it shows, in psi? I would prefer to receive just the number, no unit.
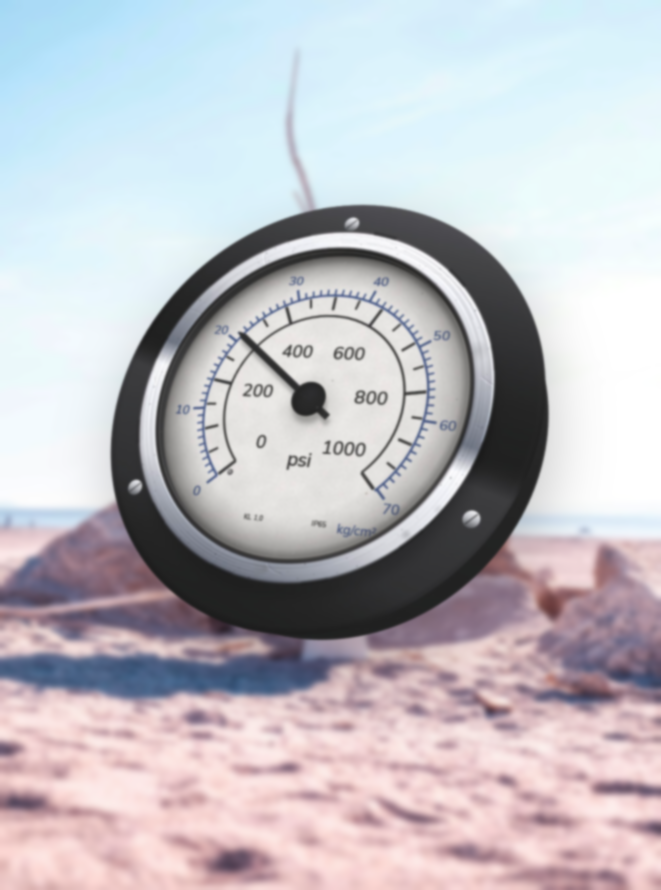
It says 300
